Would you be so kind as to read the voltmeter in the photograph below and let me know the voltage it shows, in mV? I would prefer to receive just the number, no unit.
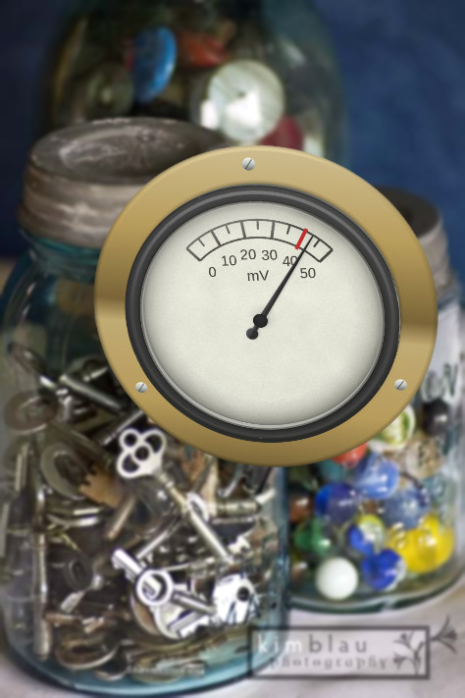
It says 42.5
